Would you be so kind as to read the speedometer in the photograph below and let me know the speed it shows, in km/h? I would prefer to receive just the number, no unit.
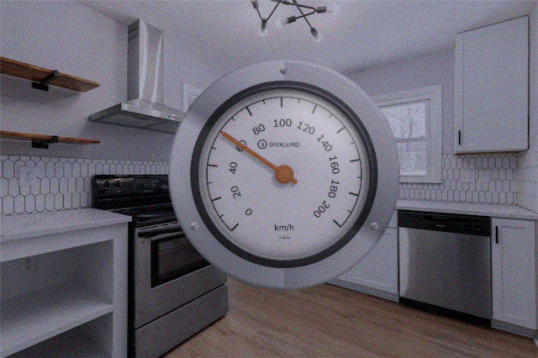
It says 60
